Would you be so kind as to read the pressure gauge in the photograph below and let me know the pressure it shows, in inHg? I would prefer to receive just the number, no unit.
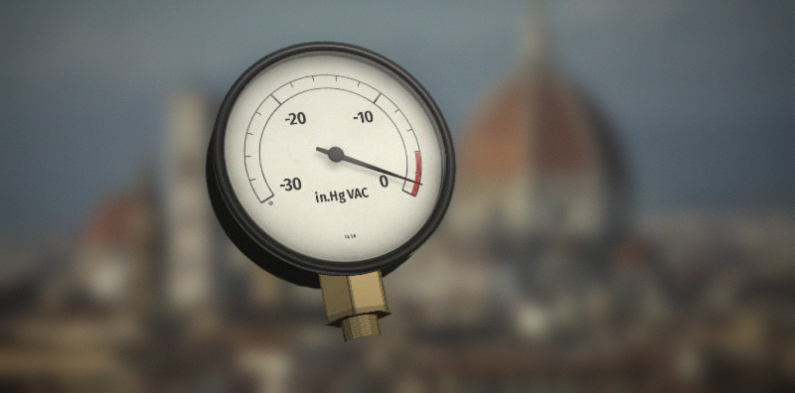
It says -1
